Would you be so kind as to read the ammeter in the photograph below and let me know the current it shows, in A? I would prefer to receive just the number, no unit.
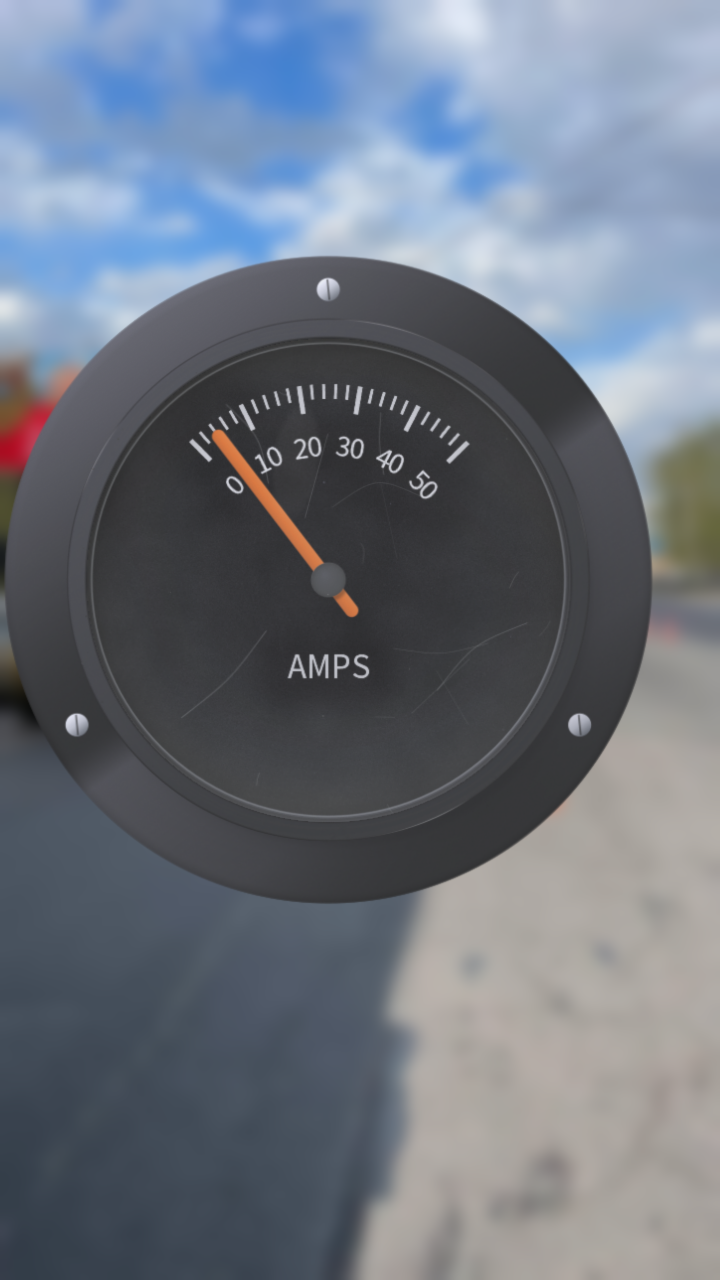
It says 4
